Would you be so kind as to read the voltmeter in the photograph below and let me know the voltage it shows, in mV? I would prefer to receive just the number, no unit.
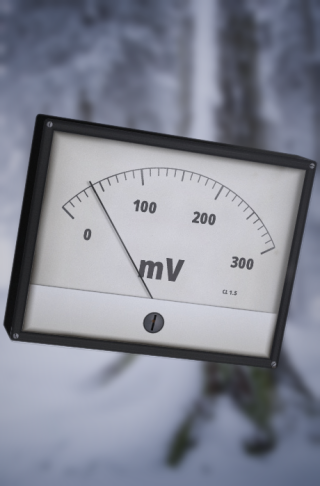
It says 40
